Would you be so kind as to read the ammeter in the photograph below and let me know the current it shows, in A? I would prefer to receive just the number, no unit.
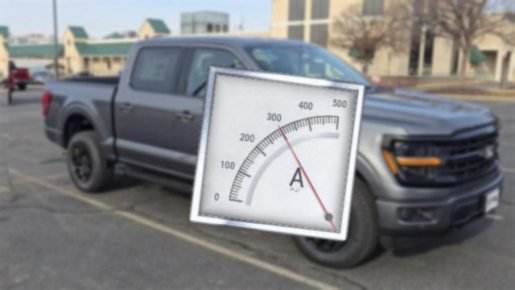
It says 300
